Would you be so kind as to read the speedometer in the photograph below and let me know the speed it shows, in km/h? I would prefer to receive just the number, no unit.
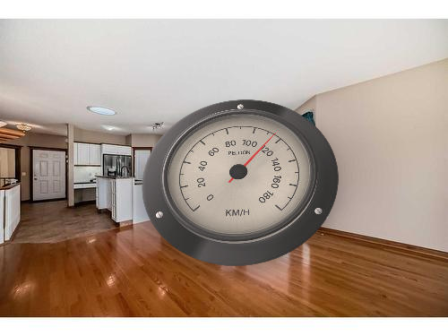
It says 115
